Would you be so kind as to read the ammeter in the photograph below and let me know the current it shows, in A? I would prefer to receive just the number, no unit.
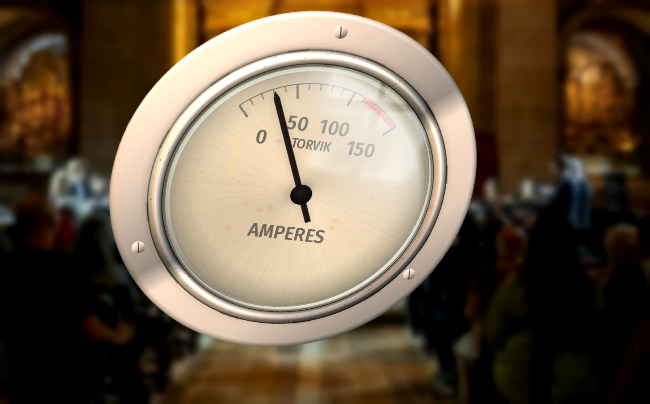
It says 30
